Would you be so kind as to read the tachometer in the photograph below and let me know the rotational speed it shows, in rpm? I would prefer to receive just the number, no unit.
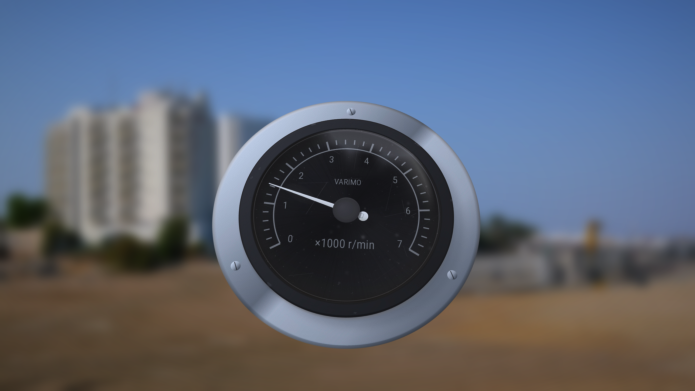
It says 1400
